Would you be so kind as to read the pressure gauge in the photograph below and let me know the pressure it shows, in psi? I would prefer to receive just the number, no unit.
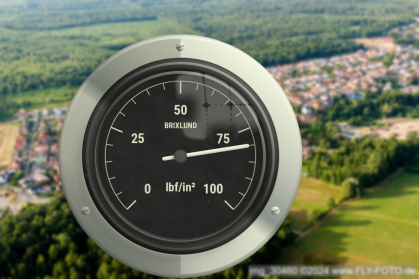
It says 80
